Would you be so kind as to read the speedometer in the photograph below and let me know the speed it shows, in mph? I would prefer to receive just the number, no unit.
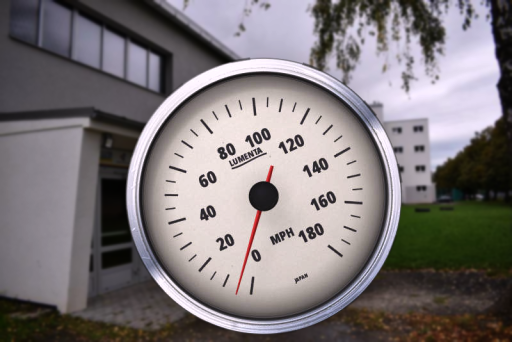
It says 5
